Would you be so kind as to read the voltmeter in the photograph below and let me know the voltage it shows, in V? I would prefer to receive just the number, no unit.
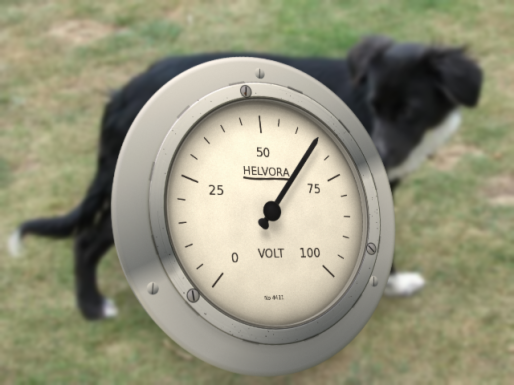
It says 65
